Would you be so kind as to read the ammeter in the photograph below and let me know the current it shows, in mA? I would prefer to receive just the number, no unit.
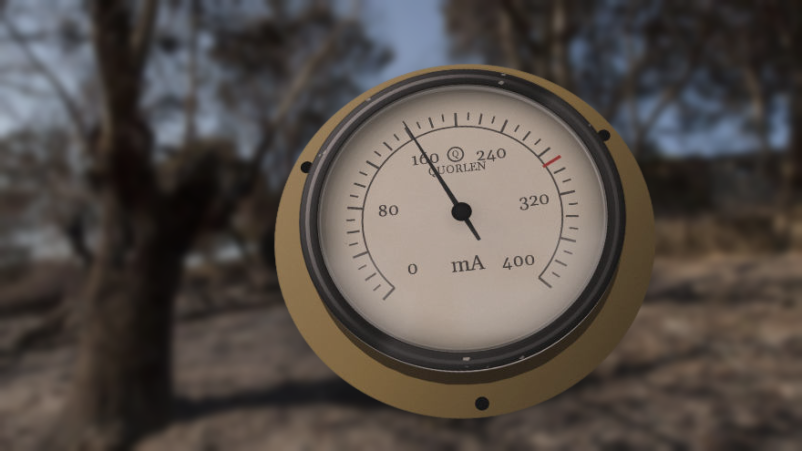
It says 160
